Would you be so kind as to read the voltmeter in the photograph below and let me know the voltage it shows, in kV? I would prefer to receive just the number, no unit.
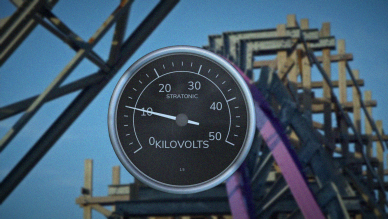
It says 10
